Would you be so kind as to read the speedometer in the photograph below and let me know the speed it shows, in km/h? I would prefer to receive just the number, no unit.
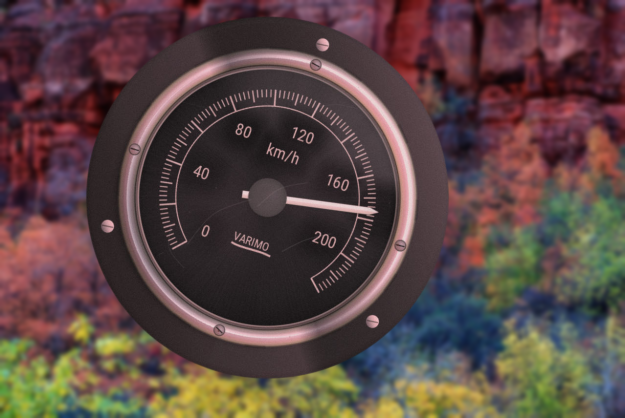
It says 176
